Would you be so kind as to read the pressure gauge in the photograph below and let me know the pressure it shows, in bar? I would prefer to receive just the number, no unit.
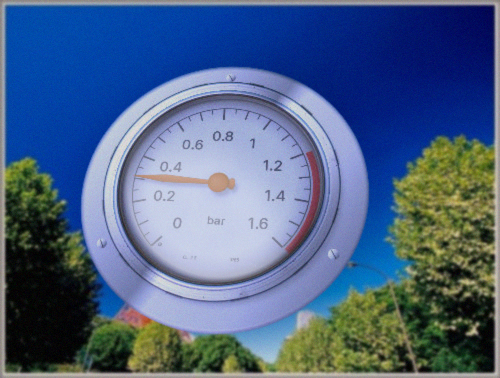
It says 0.3
